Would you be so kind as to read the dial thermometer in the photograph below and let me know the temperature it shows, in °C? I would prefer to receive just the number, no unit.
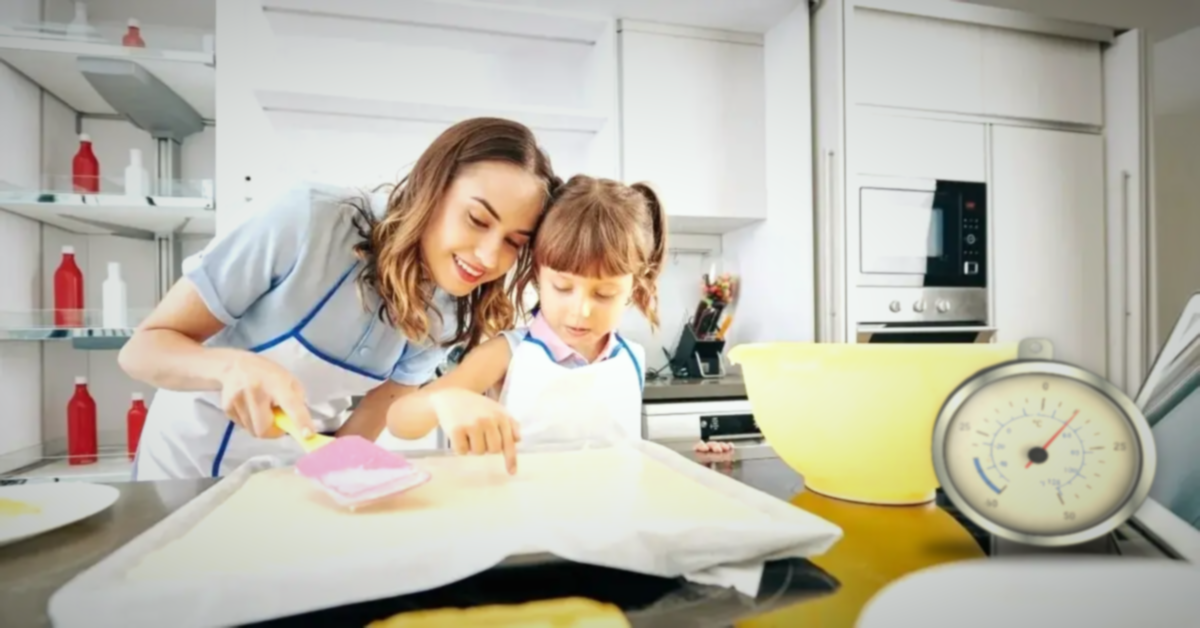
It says 10
